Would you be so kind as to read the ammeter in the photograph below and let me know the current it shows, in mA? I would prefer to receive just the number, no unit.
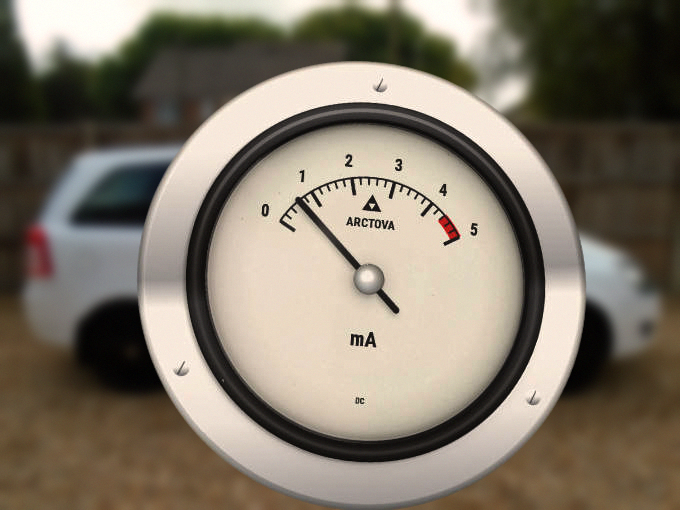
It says 0.6
